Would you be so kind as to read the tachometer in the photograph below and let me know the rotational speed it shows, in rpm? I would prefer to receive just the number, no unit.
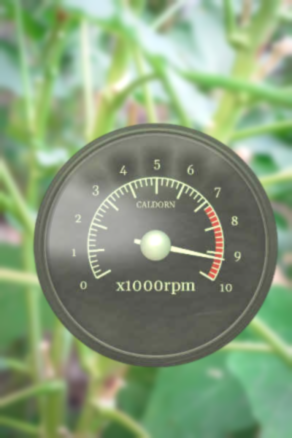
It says 9200
